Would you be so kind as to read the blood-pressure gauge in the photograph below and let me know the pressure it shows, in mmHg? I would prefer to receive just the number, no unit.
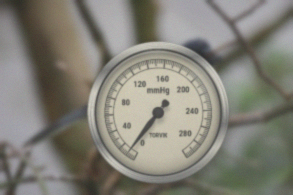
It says 10
